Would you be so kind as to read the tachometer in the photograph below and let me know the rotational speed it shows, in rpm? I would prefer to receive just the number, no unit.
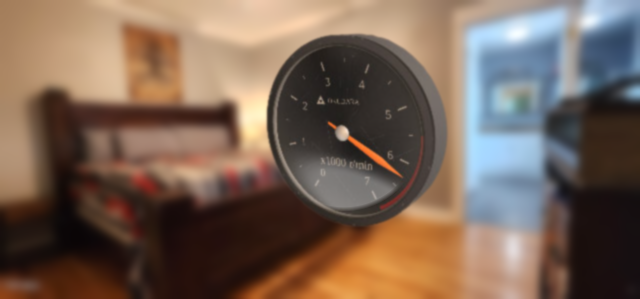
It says 6250
